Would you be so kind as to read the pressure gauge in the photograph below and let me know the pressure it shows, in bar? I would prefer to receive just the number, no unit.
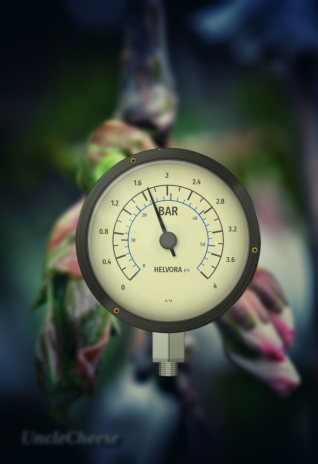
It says 1.7
